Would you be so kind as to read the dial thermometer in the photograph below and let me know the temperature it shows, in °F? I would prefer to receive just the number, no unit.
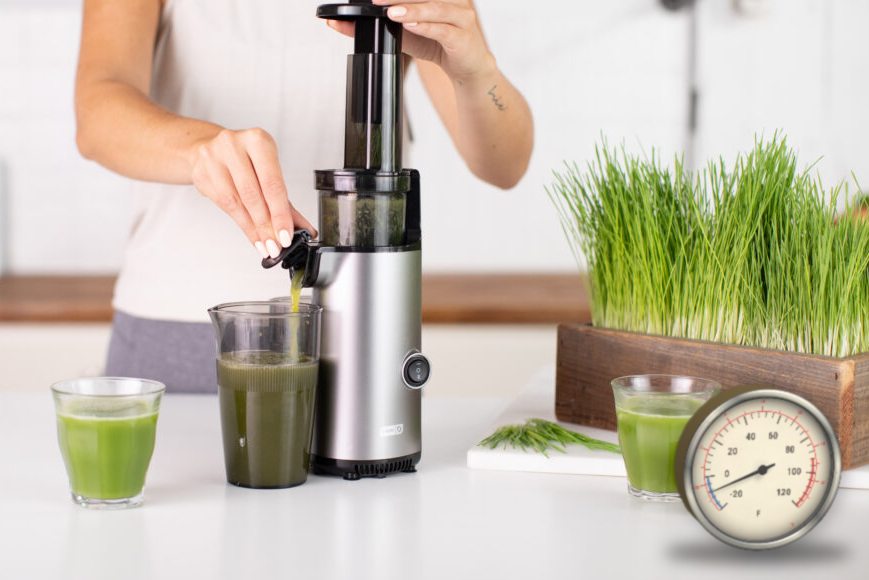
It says -8
